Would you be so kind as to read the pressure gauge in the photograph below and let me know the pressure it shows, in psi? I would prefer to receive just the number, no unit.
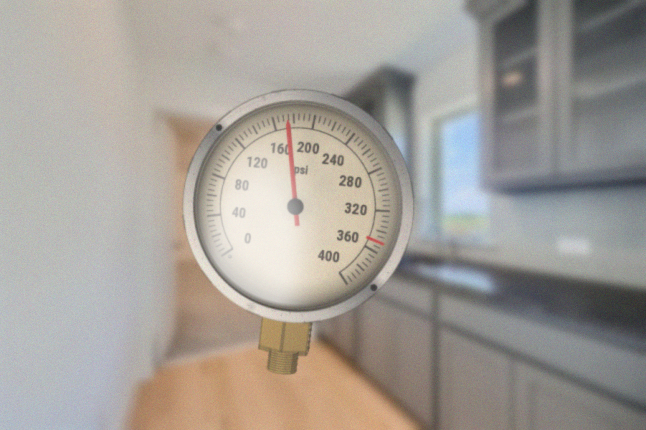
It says 175
